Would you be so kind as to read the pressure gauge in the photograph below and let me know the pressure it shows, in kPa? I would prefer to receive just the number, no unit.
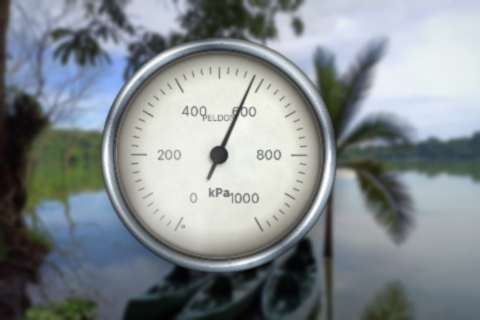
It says 580
